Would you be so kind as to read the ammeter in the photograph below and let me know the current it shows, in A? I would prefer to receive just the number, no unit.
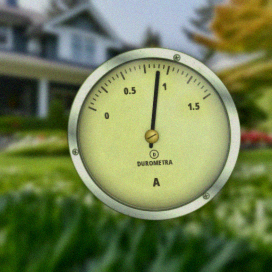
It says 0.9
